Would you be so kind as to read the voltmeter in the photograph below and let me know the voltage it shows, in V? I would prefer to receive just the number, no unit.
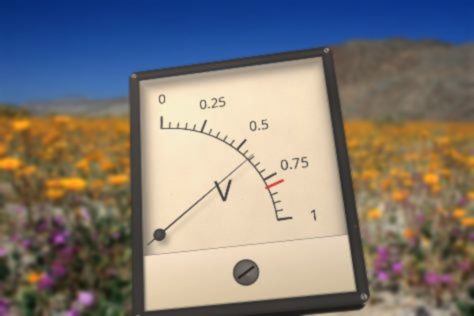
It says 0.6
